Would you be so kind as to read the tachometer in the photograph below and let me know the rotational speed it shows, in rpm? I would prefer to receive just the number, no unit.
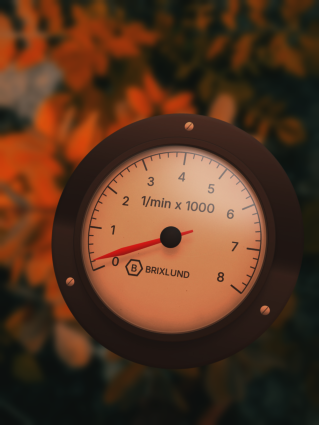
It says 200
